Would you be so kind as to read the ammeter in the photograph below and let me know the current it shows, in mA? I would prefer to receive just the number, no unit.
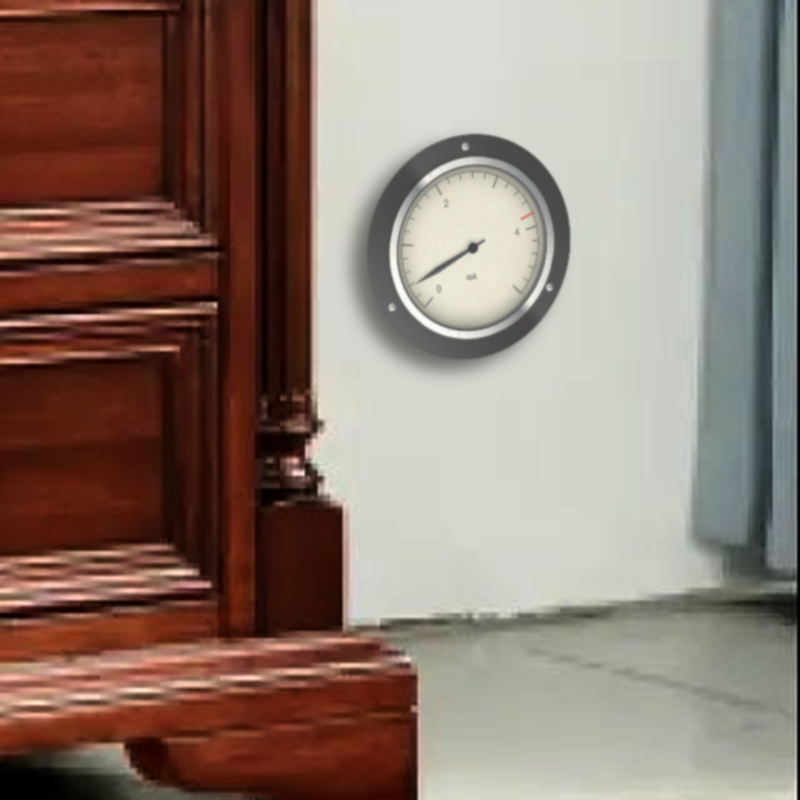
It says 0.4
